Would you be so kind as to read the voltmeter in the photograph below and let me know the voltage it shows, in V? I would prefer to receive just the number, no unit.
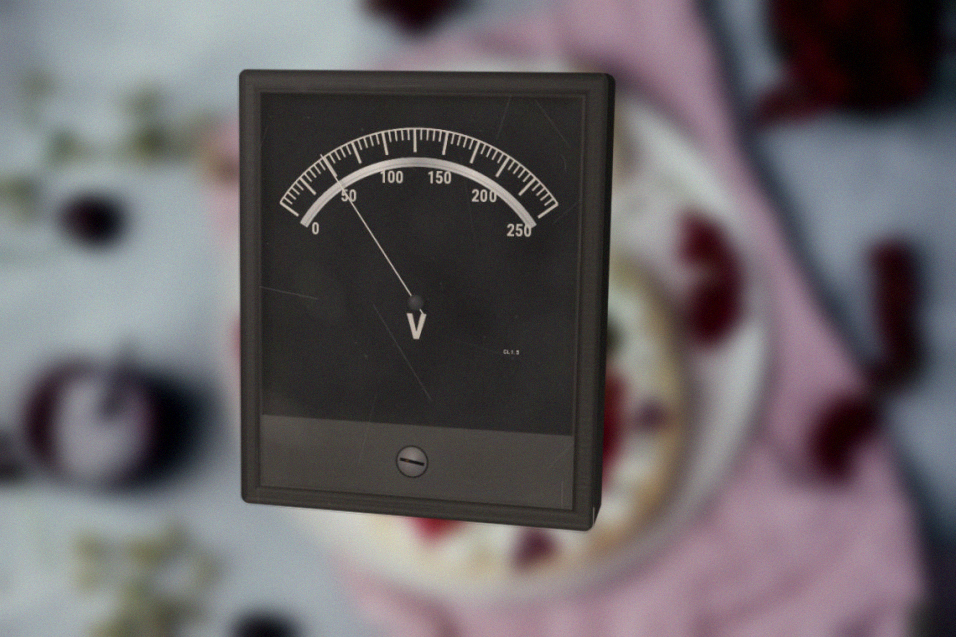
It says 50
